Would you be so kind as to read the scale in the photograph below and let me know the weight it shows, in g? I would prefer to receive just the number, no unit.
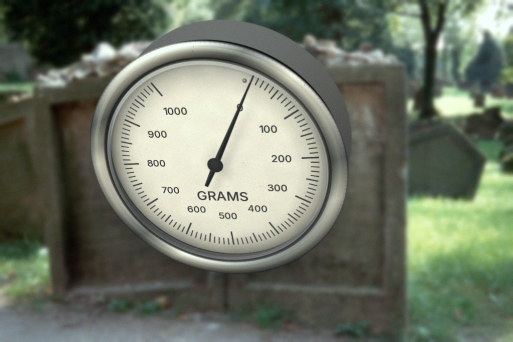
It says 0
